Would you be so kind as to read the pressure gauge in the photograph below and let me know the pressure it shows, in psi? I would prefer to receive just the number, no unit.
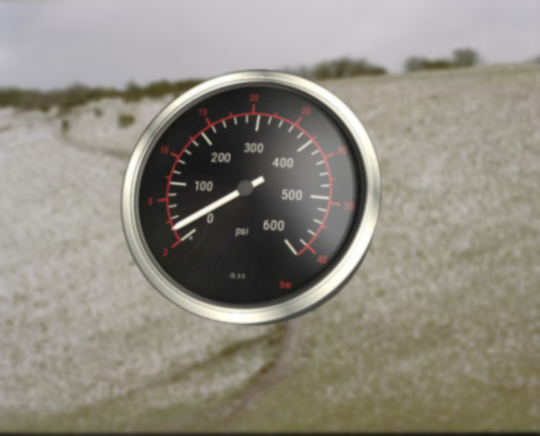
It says 20
